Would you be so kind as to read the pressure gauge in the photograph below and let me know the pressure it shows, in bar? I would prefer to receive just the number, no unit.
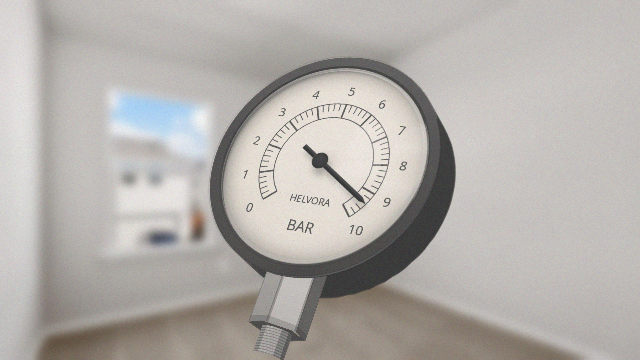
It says 9.4
